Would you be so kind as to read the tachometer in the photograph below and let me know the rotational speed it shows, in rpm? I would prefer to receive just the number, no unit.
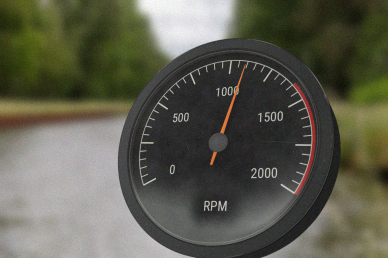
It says 1100
